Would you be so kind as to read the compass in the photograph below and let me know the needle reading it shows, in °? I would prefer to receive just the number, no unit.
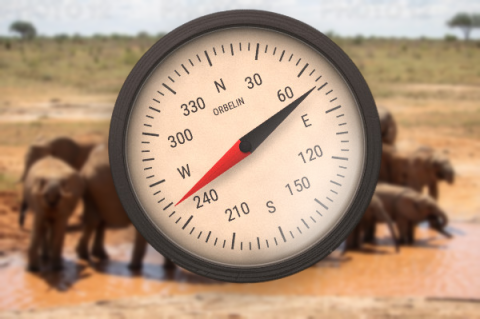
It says 252.5
